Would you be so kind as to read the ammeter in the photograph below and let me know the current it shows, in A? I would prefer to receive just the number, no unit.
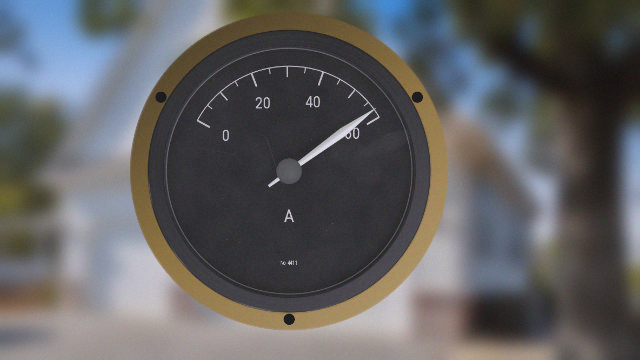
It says 57.5
